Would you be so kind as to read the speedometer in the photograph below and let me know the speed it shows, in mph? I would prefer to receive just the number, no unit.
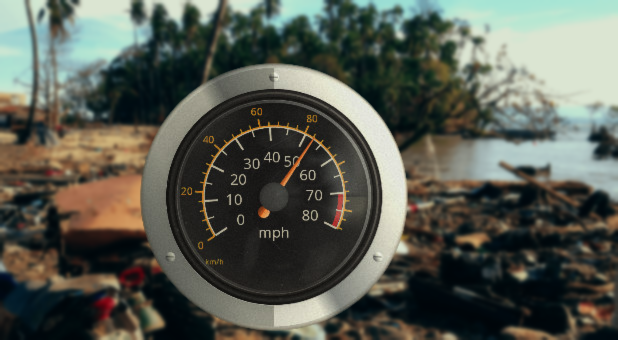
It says 52.5
